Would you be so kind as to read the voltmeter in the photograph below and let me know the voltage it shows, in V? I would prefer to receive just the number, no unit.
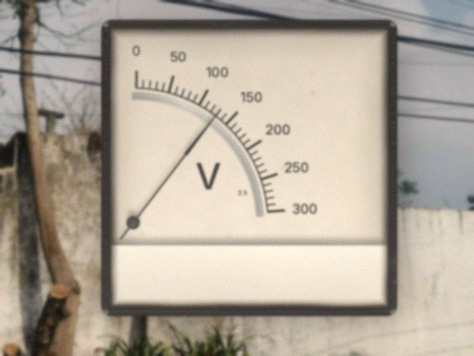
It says 130
